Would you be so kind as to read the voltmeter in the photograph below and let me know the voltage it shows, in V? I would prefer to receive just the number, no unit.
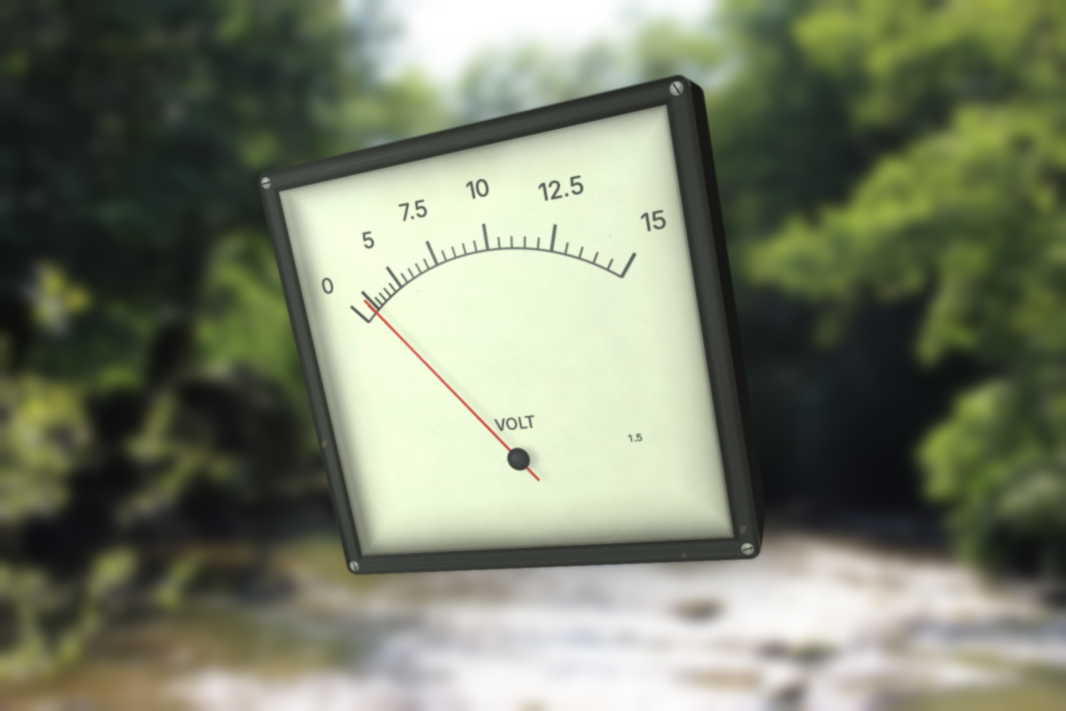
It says 2.5
